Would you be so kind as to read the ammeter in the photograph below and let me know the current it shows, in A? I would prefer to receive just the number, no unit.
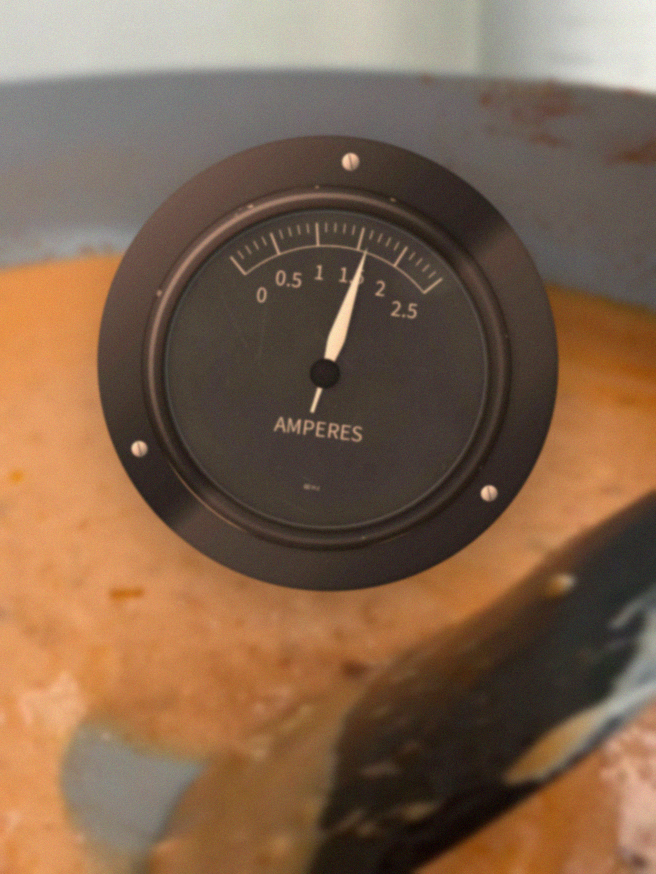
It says 1.6
